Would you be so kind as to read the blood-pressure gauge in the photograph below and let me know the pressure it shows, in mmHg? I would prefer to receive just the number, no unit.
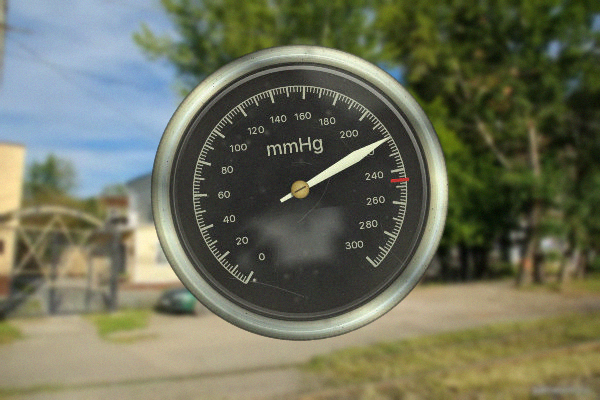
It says 220
